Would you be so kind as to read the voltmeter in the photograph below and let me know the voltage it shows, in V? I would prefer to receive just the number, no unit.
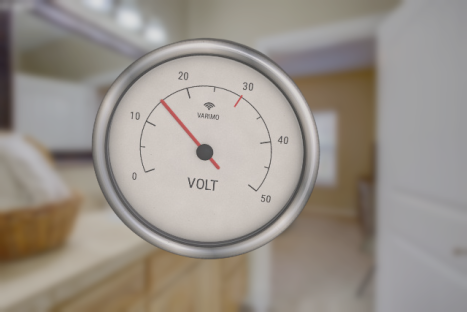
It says 15
